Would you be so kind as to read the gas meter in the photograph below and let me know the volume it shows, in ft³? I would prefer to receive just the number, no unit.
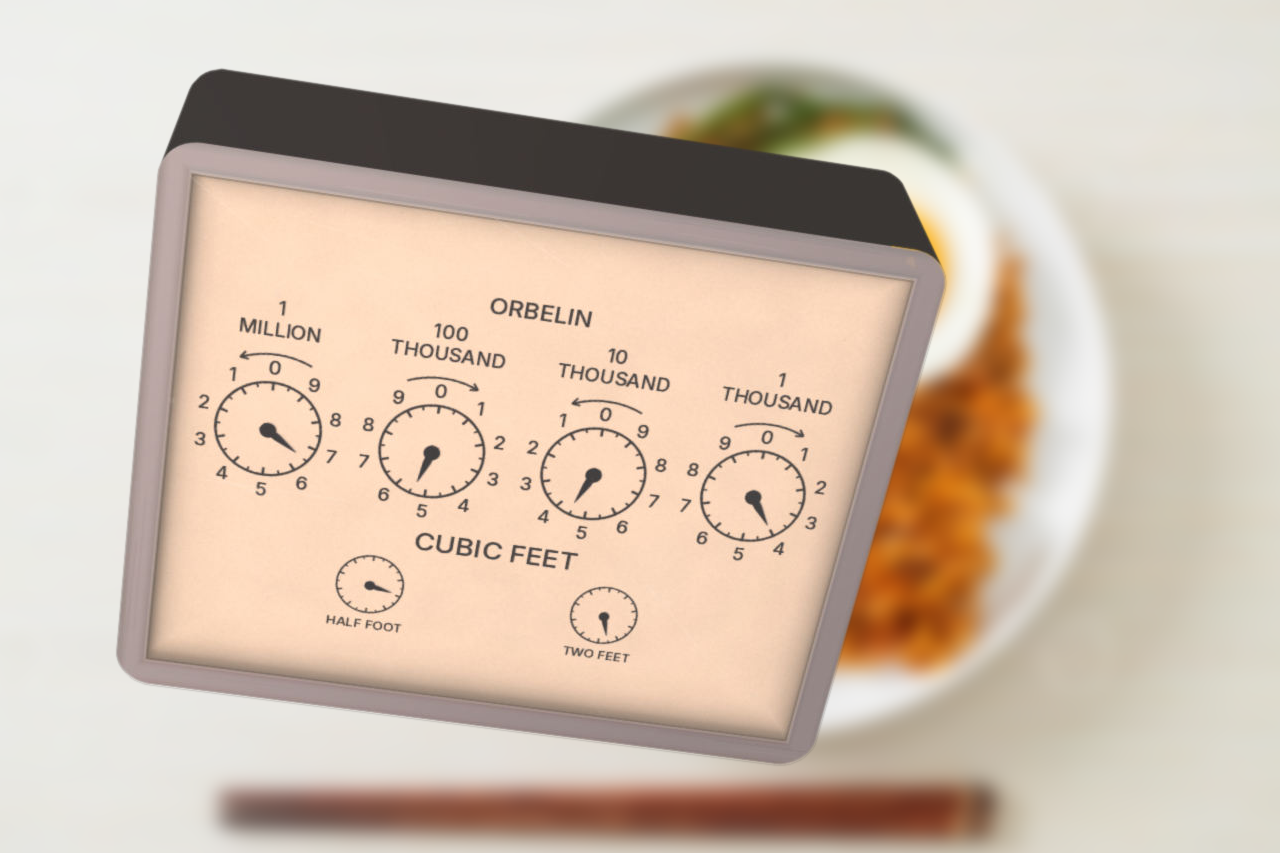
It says 654400
